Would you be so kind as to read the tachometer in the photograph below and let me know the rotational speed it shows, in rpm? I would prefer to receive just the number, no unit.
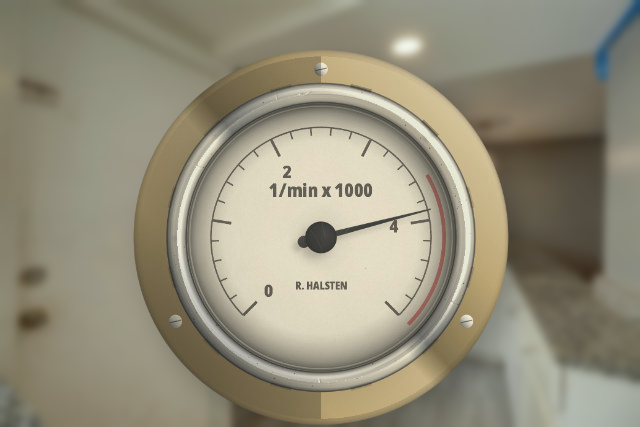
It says 3900
